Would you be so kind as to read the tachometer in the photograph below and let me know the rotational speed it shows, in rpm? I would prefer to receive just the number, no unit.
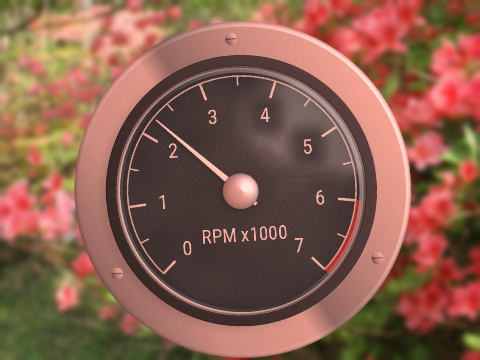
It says 2250
